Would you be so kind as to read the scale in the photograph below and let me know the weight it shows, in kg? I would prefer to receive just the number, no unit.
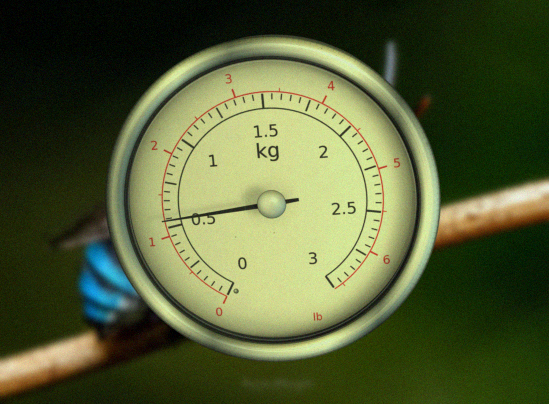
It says 0.55
